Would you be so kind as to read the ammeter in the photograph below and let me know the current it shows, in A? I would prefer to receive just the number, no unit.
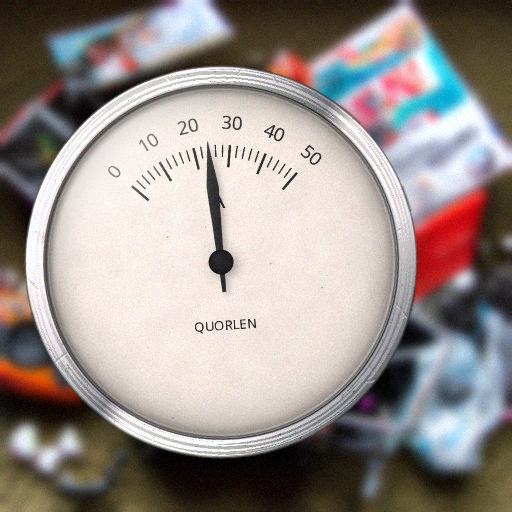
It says 24
